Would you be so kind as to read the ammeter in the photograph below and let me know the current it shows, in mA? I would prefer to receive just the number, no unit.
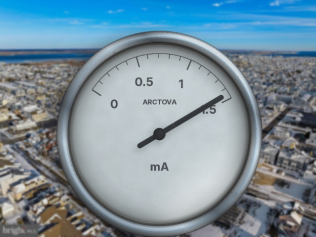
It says 1.45
